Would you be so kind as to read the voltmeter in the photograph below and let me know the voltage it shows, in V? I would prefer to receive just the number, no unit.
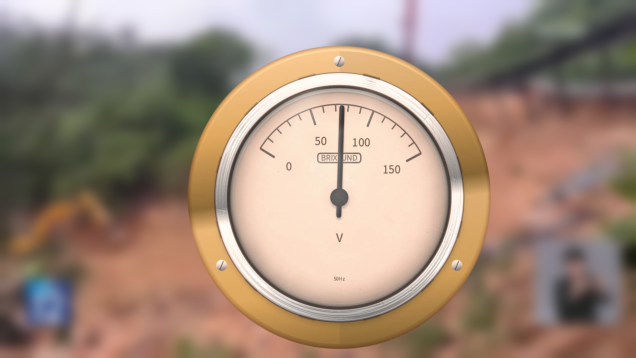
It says 75
